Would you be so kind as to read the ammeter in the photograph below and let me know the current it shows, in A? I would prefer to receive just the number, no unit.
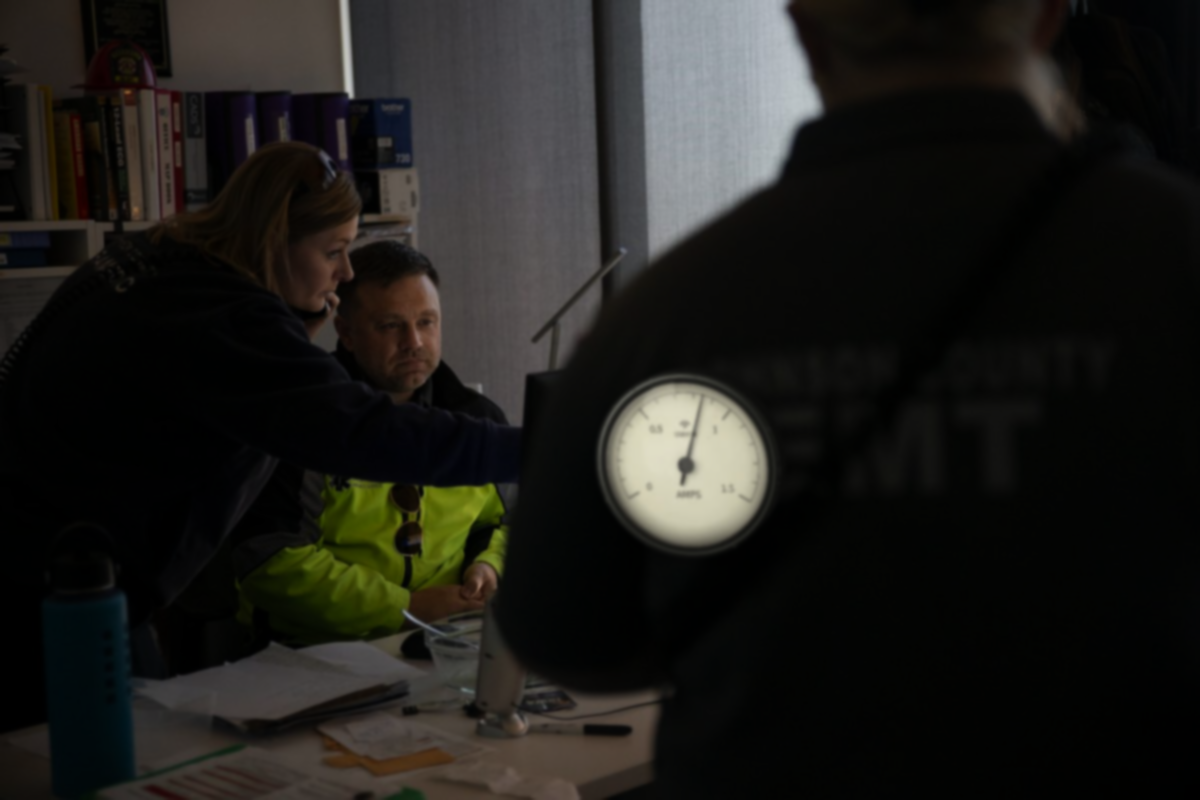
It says 0.85
